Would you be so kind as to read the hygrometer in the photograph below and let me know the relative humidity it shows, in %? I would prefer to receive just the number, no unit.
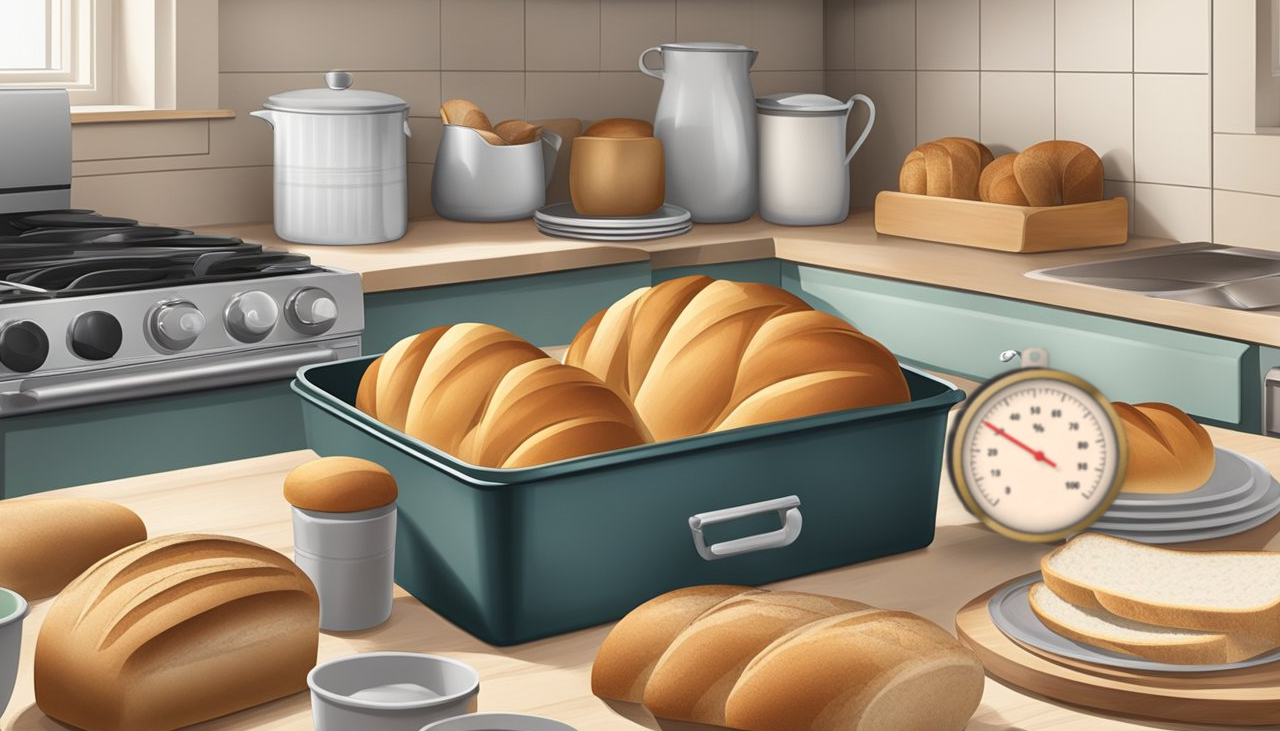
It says 30
